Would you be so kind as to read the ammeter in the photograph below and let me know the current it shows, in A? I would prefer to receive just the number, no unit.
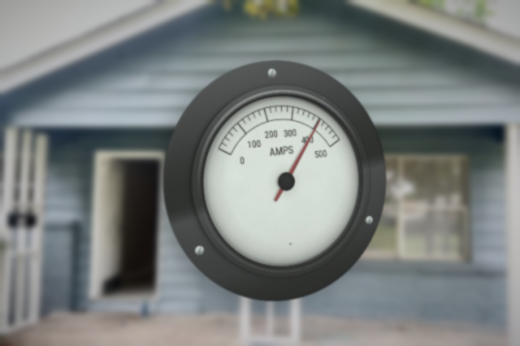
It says 400
